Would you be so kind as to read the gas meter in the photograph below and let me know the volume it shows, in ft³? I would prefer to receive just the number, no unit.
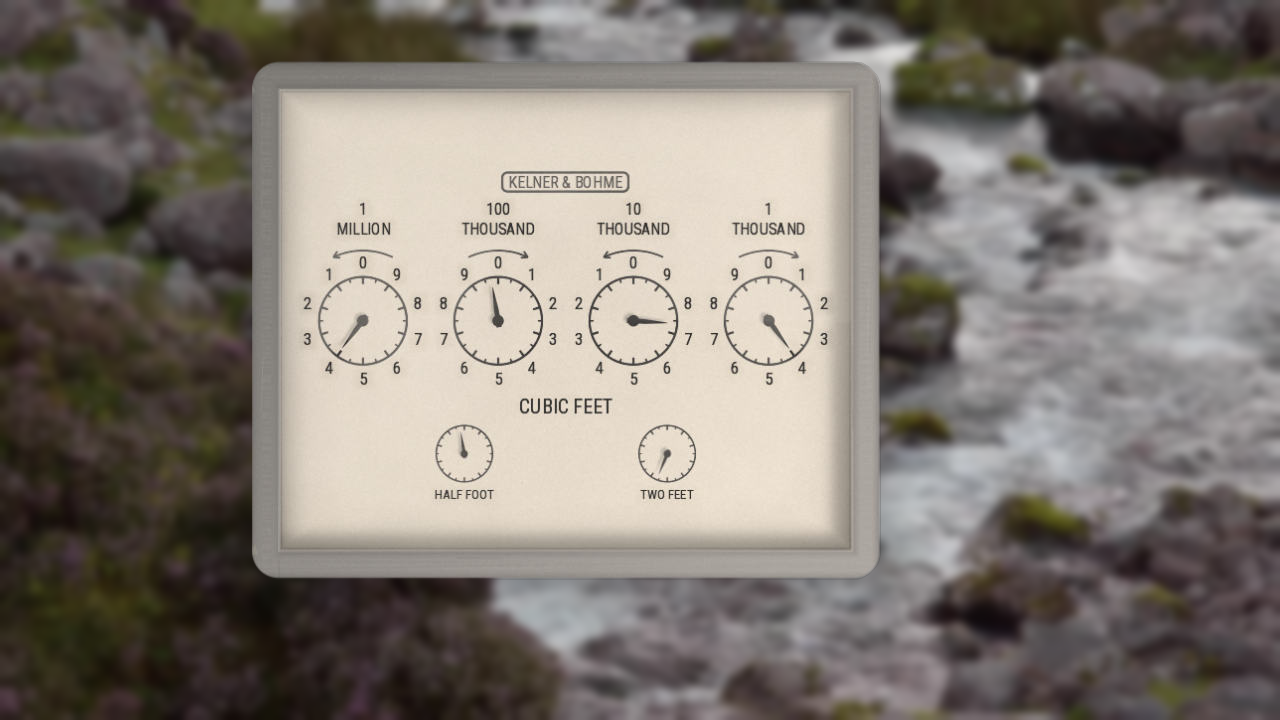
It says 397400
